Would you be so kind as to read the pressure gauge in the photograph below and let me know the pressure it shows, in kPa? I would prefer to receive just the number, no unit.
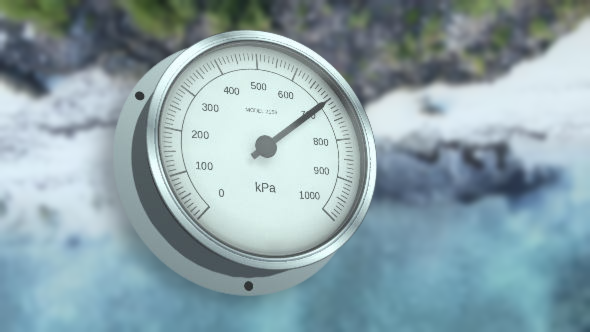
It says 700
